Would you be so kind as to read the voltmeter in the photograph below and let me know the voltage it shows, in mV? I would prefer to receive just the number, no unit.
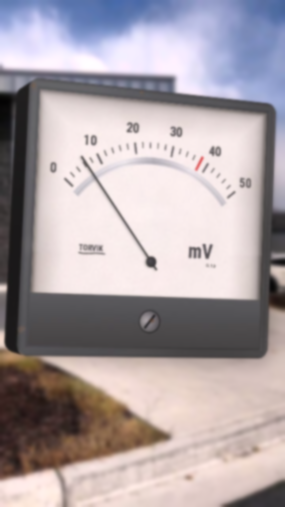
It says 6
